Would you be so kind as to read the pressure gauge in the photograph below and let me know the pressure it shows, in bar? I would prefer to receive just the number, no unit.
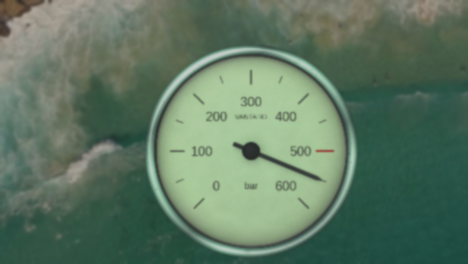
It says 550
